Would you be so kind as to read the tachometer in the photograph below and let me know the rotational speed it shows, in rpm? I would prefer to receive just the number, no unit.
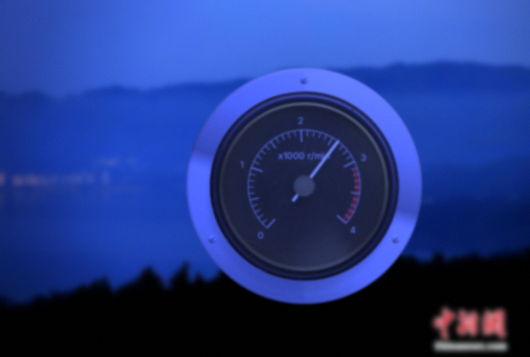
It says 2600
